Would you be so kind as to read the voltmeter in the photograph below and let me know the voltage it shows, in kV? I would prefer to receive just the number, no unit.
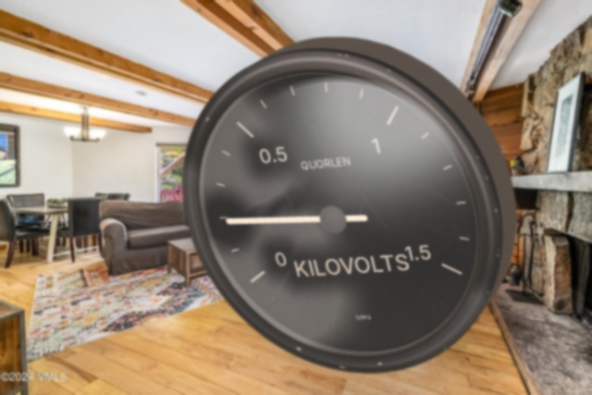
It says 0.2
